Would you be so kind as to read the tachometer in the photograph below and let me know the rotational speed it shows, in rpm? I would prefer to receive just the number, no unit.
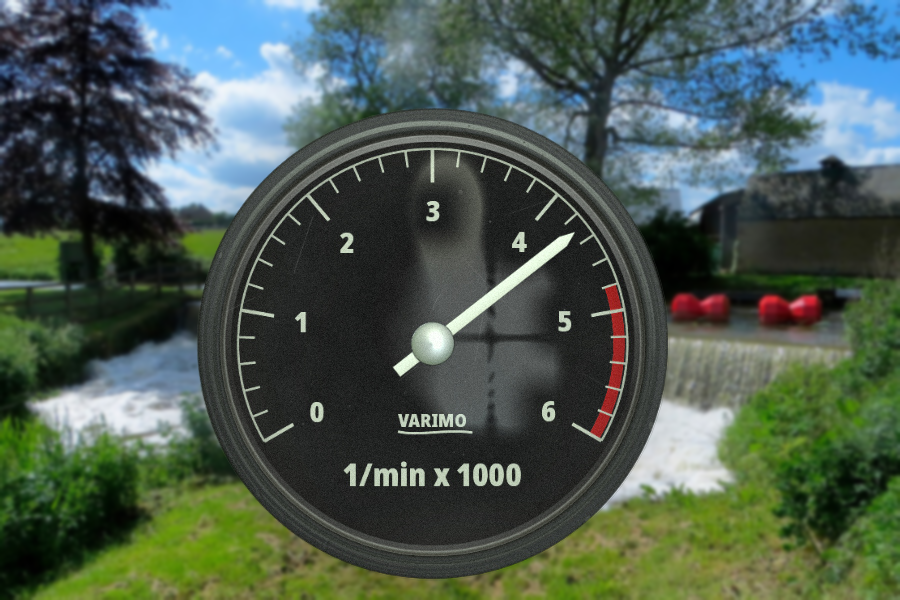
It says 4300
